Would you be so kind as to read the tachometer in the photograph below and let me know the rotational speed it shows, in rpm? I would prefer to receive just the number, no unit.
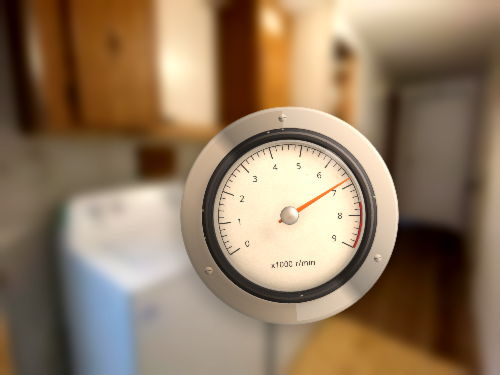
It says 6800
